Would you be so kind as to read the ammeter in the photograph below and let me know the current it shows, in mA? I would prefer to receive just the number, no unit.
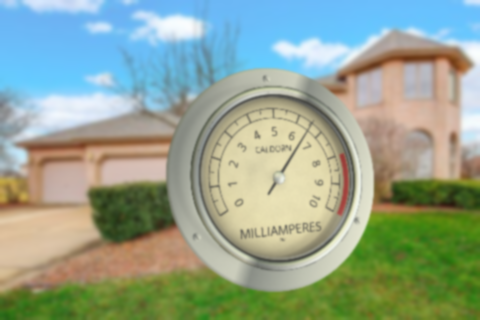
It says 6.5
